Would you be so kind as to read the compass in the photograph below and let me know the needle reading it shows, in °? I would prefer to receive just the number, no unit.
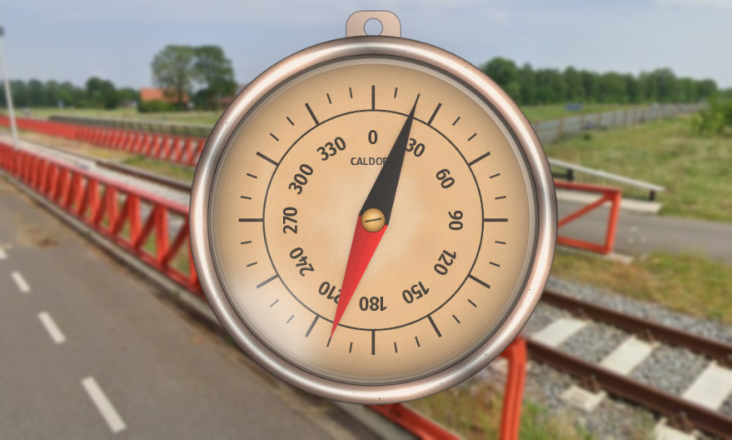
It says 200
